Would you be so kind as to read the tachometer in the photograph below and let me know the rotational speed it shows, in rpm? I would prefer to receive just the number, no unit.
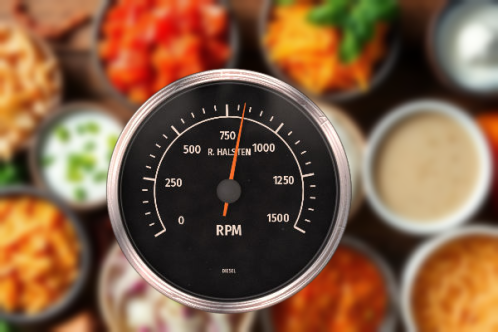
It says 825
